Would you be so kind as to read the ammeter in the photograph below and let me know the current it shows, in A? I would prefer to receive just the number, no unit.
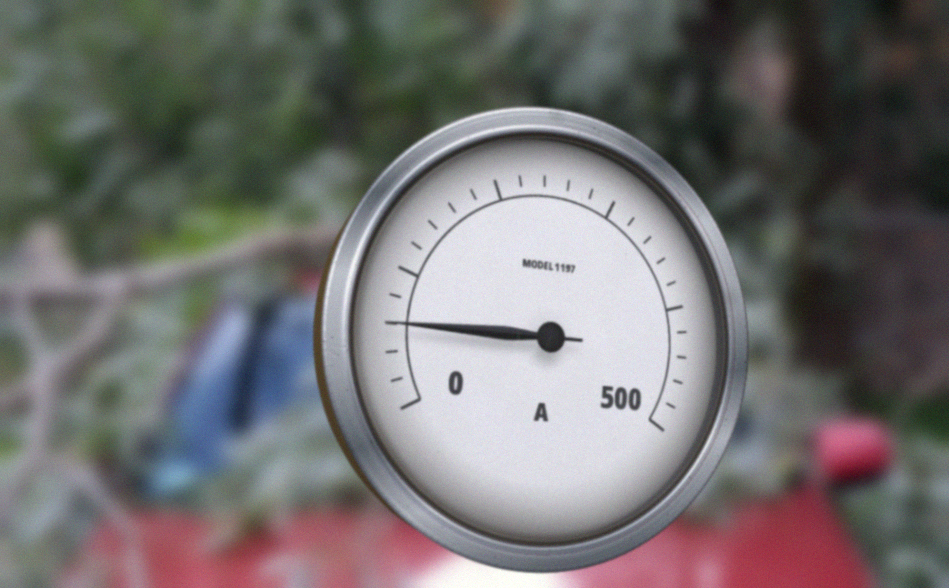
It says 60
